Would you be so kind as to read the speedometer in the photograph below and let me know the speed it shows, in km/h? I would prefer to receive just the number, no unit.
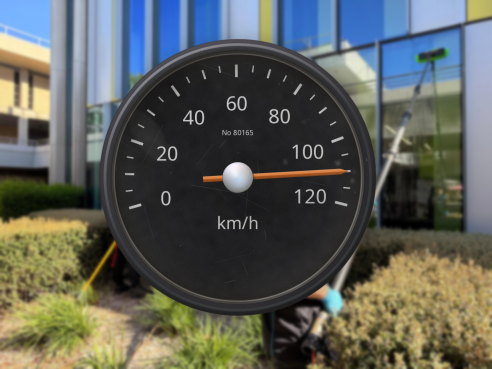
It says 110
